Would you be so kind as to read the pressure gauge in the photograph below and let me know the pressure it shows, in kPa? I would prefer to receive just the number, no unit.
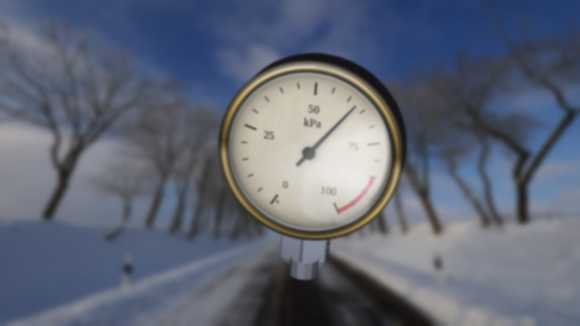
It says 62.5
